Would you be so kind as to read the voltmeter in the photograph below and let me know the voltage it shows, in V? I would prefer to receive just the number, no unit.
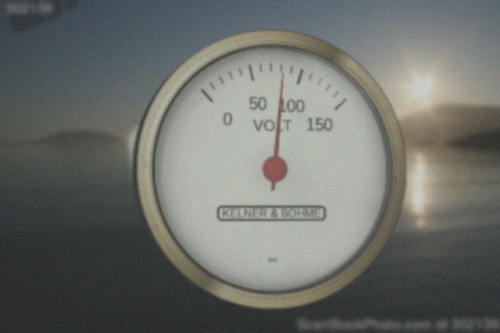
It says 80
